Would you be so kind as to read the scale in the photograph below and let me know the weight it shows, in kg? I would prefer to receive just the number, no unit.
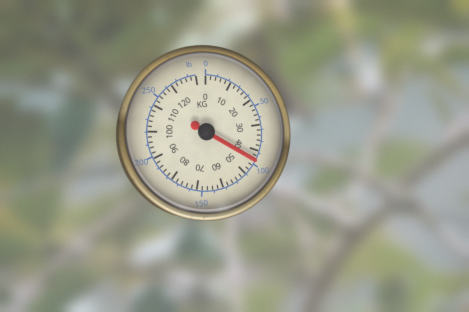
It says 44
